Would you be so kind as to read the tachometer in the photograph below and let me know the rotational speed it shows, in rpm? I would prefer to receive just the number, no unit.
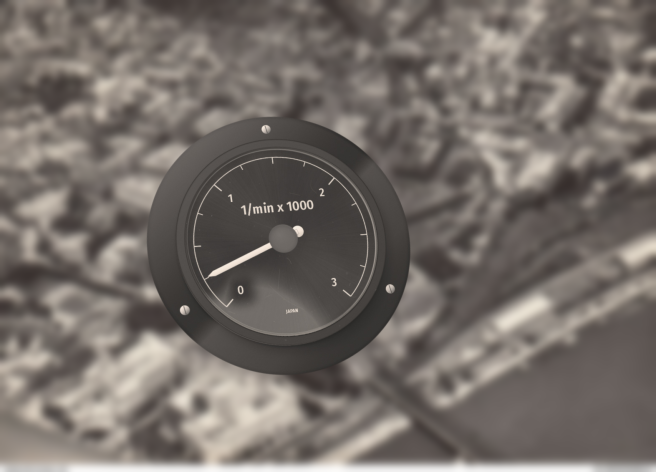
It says 250
